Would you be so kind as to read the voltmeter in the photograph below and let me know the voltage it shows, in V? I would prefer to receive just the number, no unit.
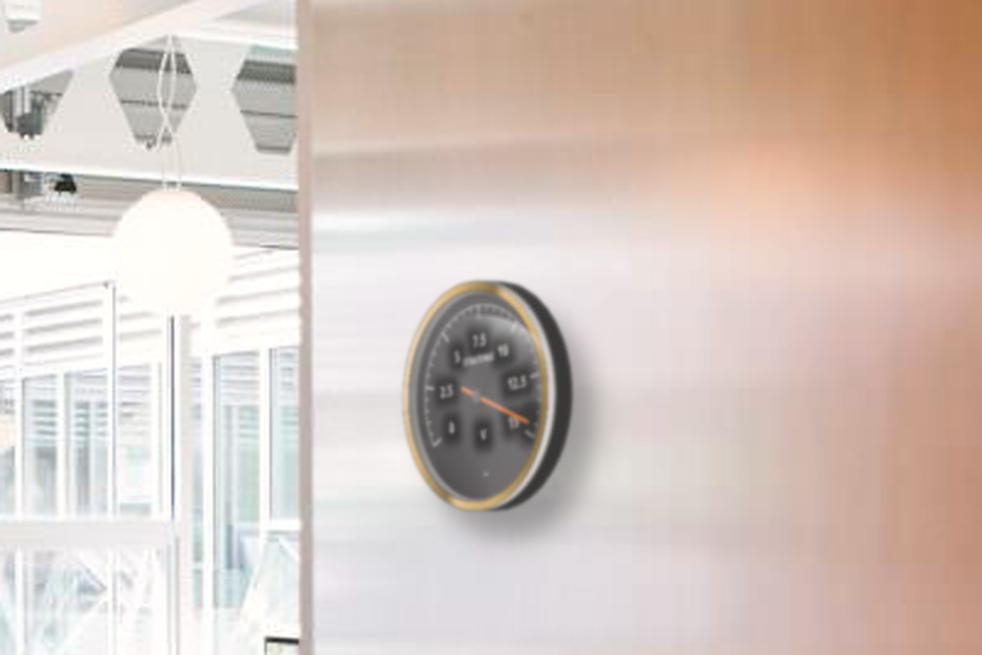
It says 14.5
